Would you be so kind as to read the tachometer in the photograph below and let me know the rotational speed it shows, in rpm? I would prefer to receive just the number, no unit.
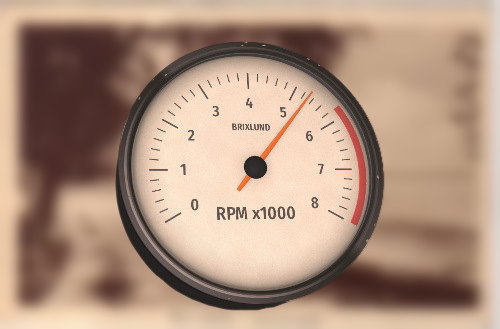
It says 5300
